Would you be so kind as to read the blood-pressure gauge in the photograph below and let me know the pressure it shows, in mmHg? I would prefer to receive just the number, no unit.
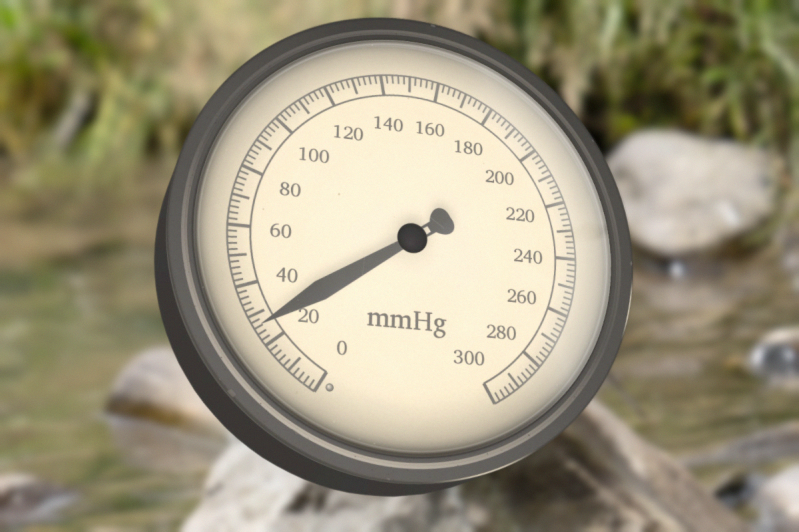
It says 26
